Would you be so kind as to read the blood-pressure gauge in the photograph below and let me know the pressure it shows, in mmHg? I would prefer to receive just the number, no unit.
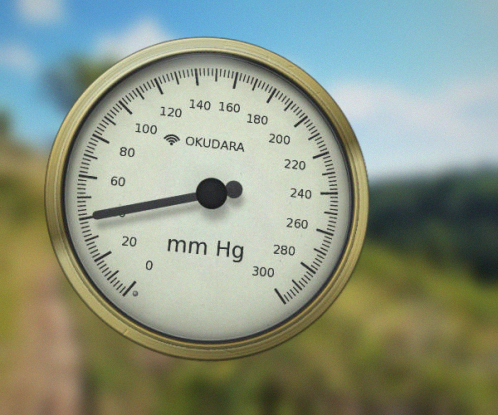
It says 40
